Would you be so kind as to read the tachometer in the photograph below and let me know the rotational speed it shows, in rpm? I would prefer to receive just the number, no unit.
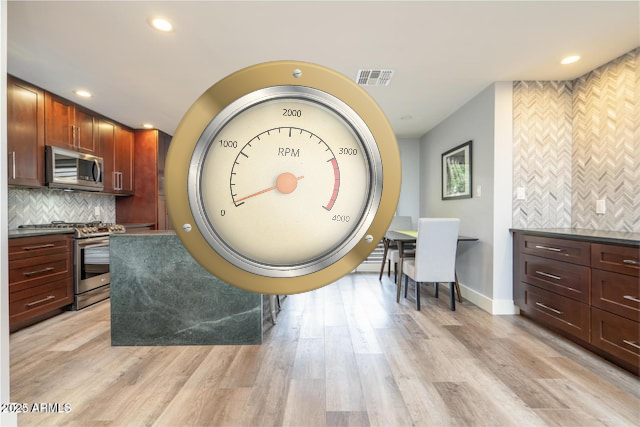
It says 100
